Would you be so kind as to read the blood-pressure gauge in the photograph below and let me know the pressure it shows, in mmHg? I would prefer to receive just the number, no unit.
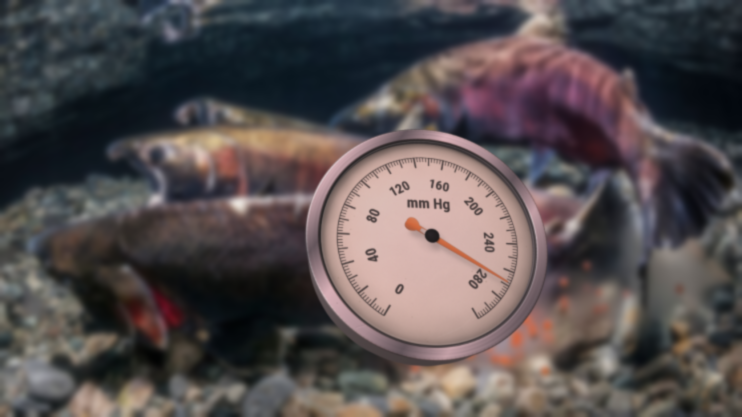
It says 270
